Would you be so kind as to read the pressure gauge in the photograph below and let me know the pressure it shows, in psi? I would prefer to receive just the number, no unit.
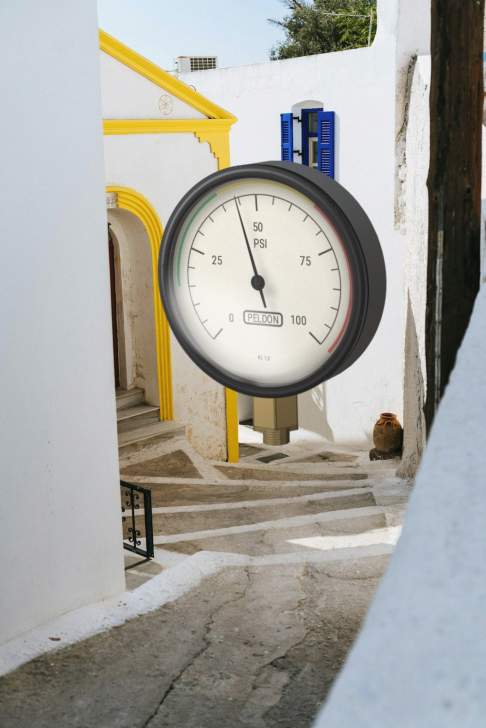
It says 45
